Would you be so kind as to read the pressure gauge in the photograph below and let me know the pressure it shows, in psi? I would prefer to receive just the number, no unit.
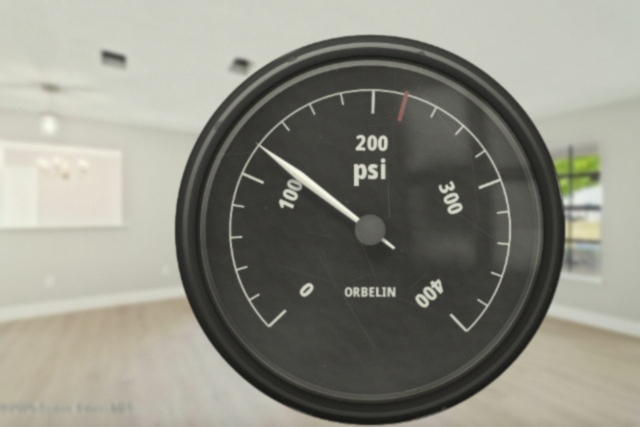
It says 120
